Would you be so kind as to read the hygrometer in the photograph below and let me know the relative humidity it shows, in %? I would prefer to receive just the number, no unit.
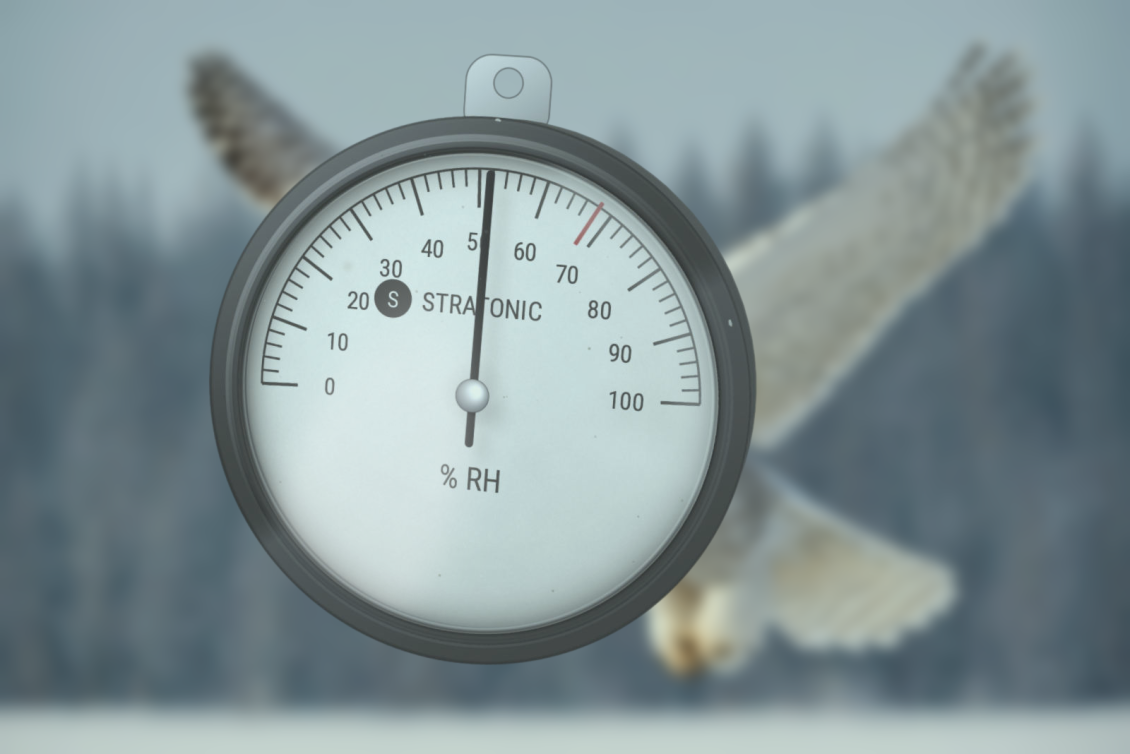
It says 52
